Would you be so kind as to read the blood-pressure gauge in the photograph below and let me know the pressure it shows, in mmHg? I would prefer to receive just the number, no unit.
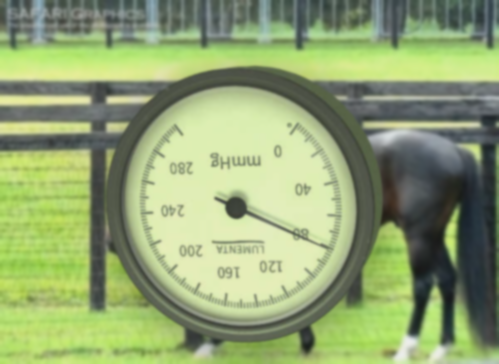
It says 80
